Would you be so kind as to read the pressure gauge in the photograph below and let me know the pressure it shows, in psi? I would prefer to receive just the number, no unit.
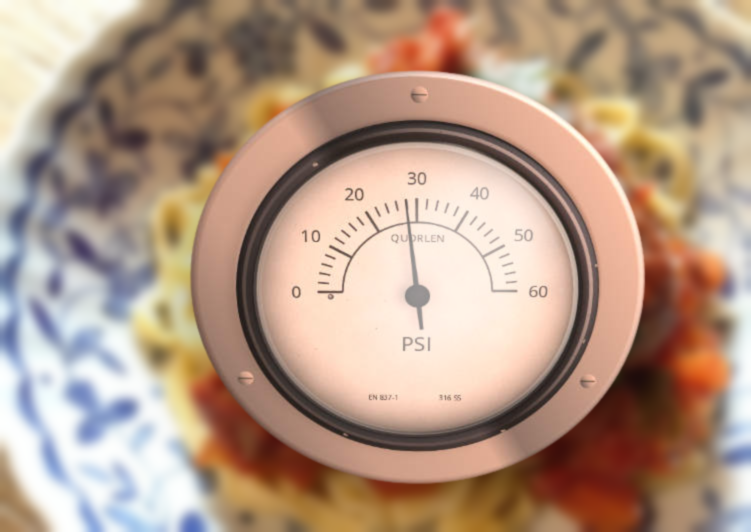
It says 28
